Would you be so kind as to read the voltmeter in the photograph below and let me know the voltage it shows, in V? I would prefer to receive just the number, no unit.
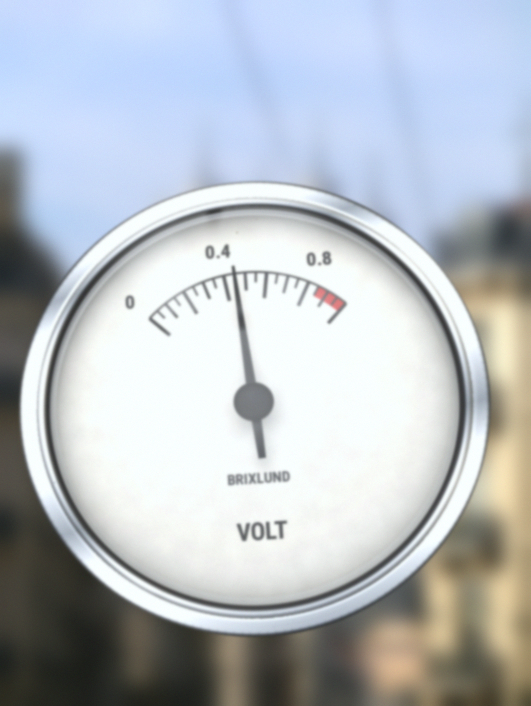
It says 0.45
